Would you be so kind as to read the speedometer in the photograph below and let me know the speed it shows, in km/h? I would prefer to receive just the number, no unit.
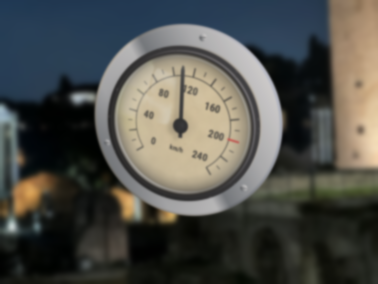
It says 110
